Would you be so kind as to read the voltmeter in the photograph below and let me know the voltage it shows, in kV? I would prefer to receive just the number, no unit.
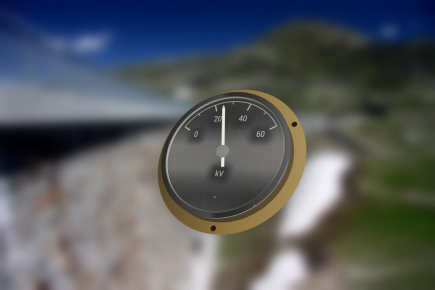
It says 25
